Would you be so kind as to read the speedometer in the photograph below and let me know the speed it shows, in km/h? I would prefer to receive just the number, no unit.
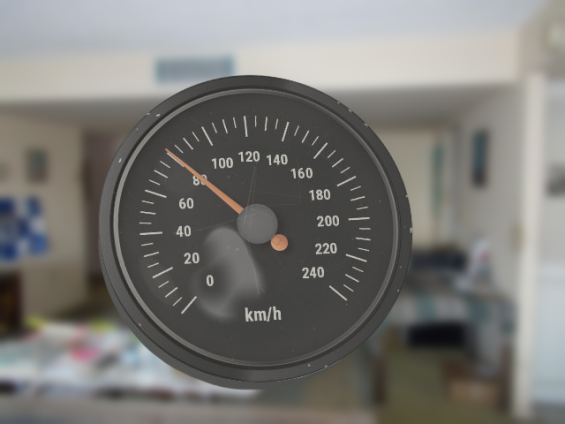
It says 80
